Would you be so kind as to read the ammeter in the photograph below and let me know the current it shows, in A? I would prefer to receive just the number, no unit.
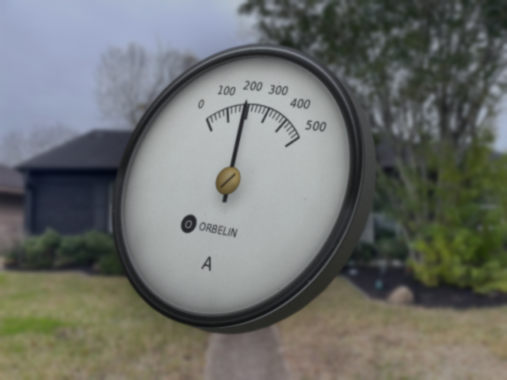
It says 200
